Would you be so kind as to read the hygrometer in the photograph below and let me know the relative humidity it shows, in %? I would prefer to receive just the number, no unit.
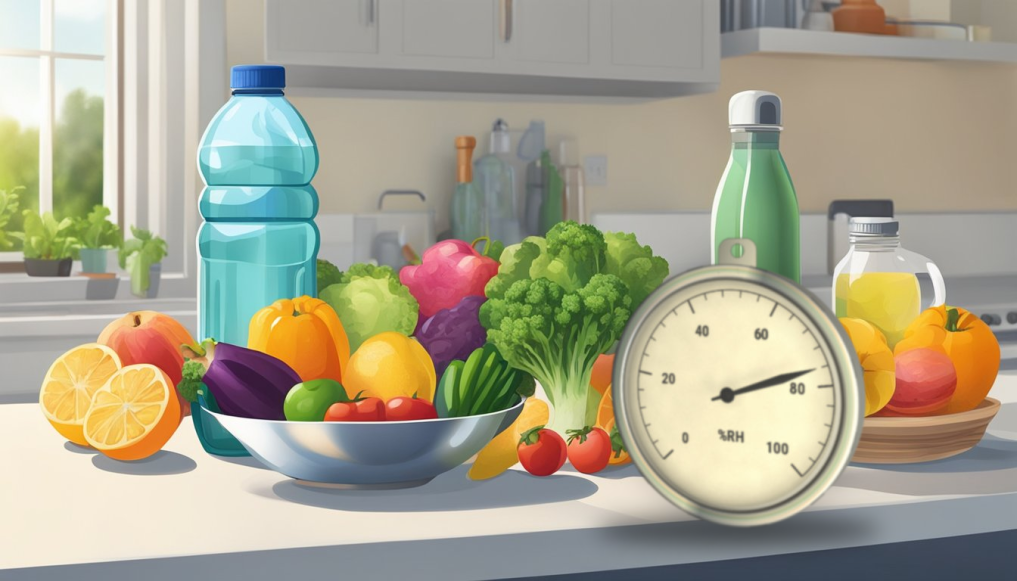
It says 76
